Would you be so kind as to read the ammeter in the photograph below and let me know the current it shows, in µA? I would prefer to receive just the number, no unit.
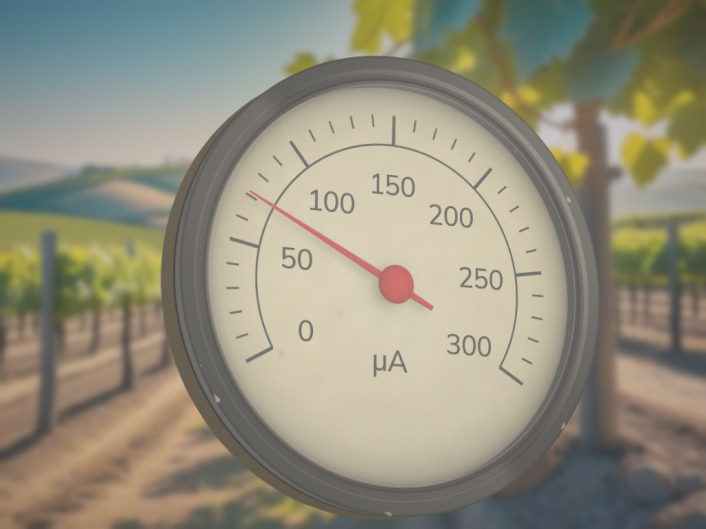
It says 70
